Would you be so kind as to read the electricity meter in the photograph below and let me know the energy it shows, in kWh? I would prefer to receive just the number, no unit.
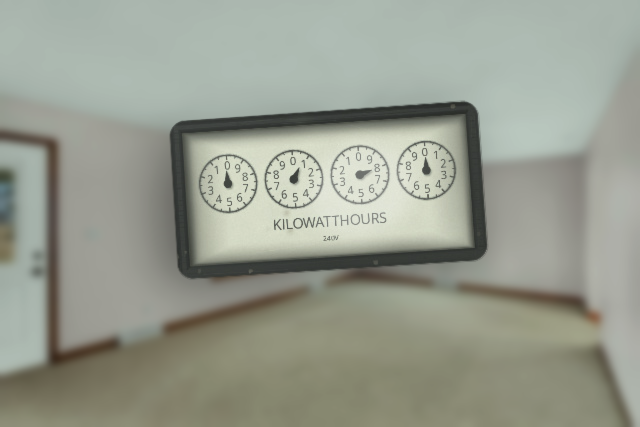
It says 80
